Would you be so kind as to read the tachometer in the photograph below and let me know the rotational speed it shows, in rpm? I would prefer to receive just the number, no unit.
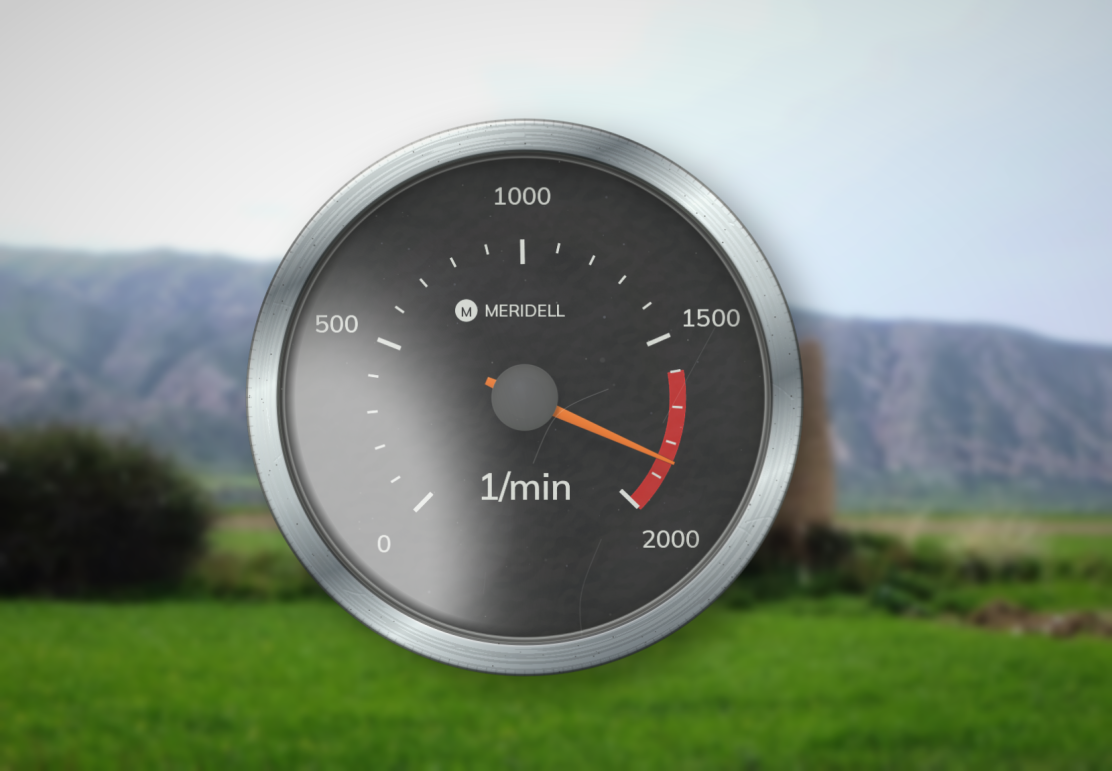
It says 1850
